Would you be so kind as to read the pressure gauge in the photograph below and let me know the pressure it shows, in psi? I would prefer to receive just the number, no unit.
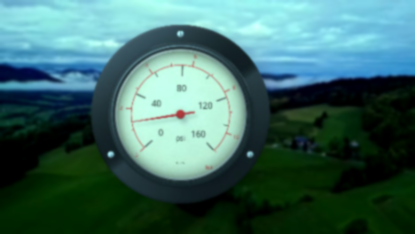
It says 20
